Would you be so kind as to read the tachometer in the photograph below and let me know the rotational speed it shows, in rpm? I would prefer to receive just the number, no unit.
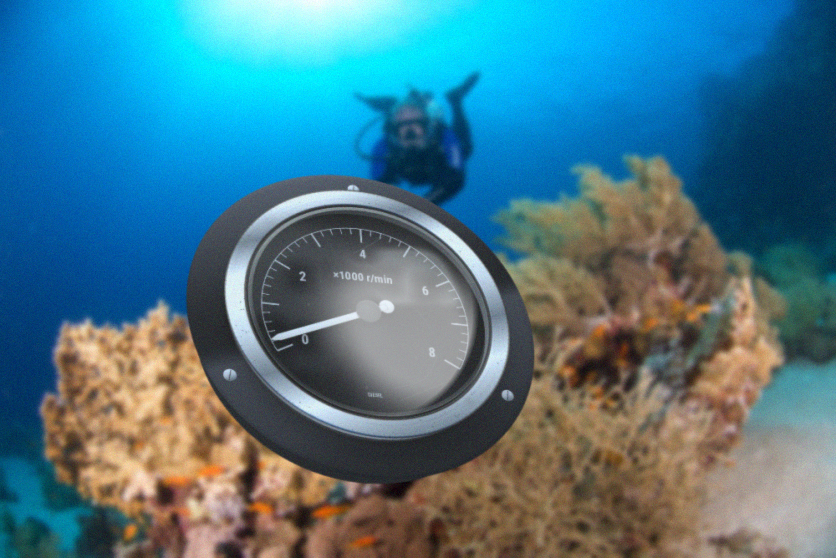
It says 200
